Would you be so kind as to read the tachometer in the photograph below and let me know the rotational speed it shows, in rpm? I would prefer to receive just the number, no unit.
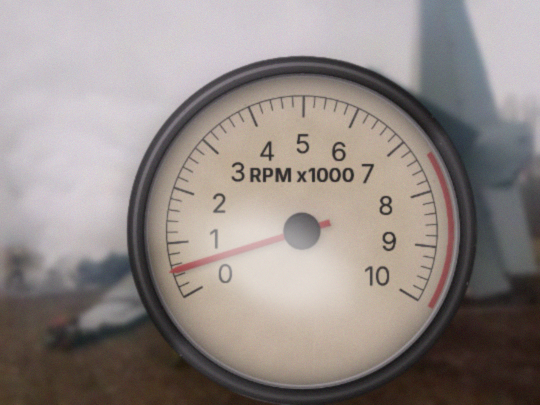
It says 500
